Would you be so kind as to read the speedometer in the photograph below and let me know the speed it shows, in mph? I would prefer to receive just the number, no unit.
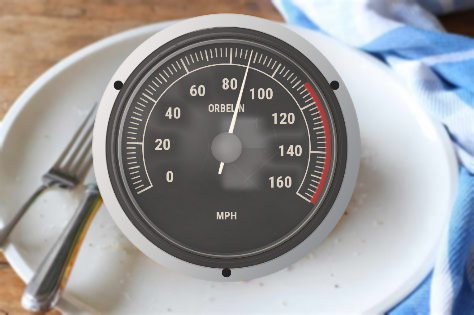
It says 88
